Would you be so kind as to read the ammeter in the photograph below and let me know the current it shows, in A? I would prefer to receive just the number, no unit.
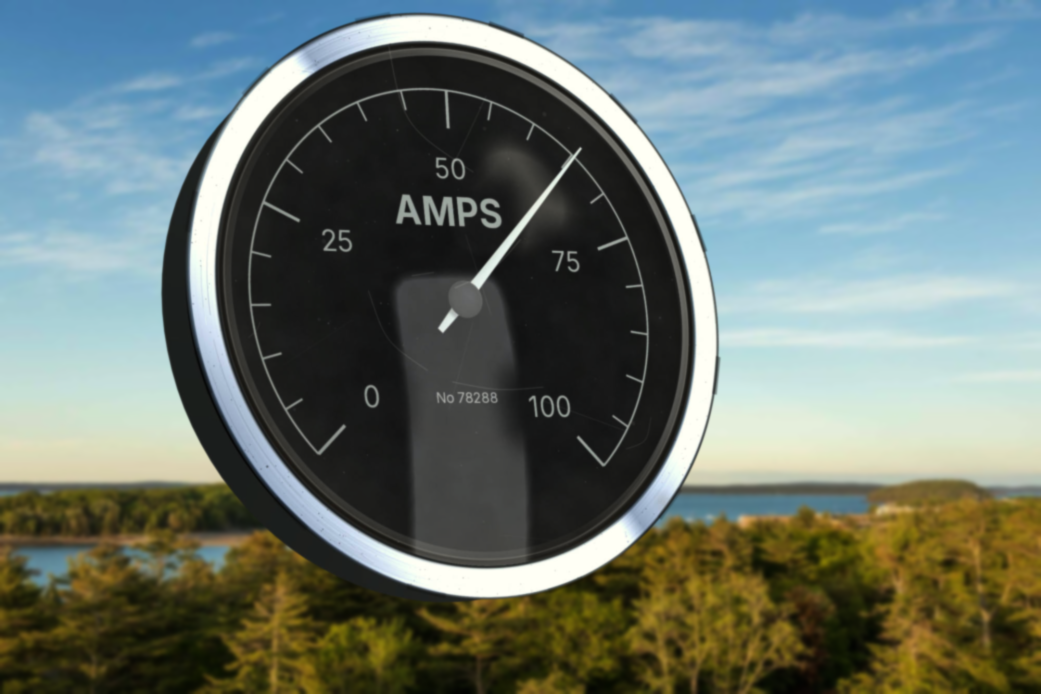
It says 65
